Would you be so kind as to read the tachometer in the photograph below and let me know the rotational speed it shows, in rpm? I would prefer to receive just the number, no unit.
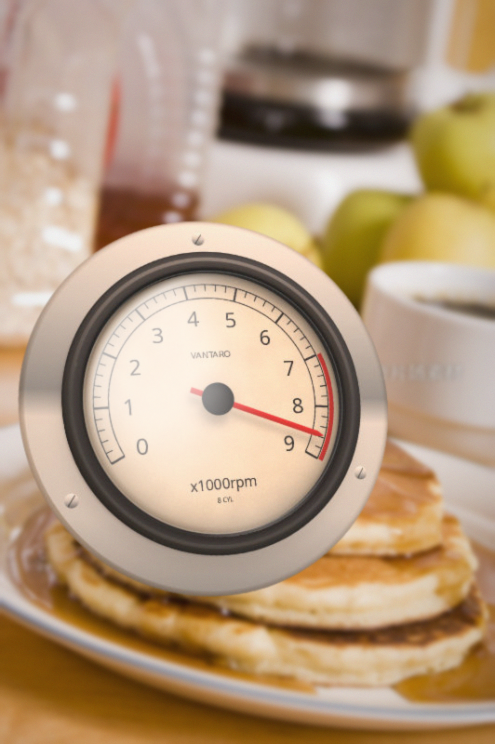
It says 8600
